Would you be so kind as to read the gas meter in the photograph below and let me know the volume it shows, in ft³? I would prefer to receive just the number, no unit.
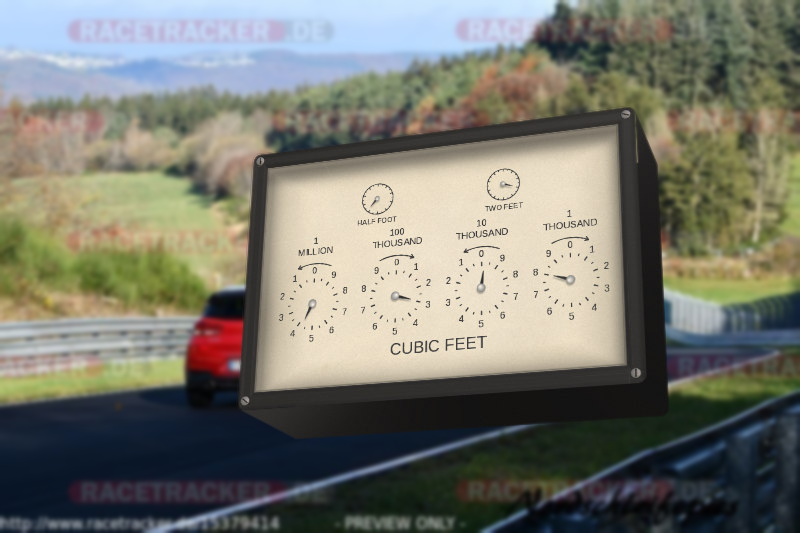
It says 429800
